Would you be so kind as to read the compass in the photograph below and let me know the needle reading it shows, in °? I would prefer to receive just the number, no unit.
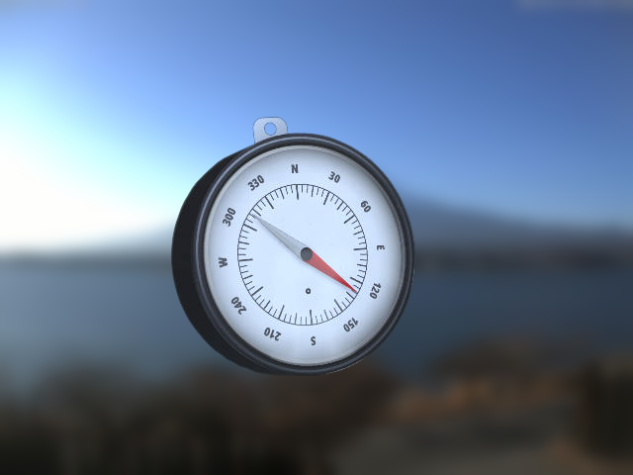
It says 130
